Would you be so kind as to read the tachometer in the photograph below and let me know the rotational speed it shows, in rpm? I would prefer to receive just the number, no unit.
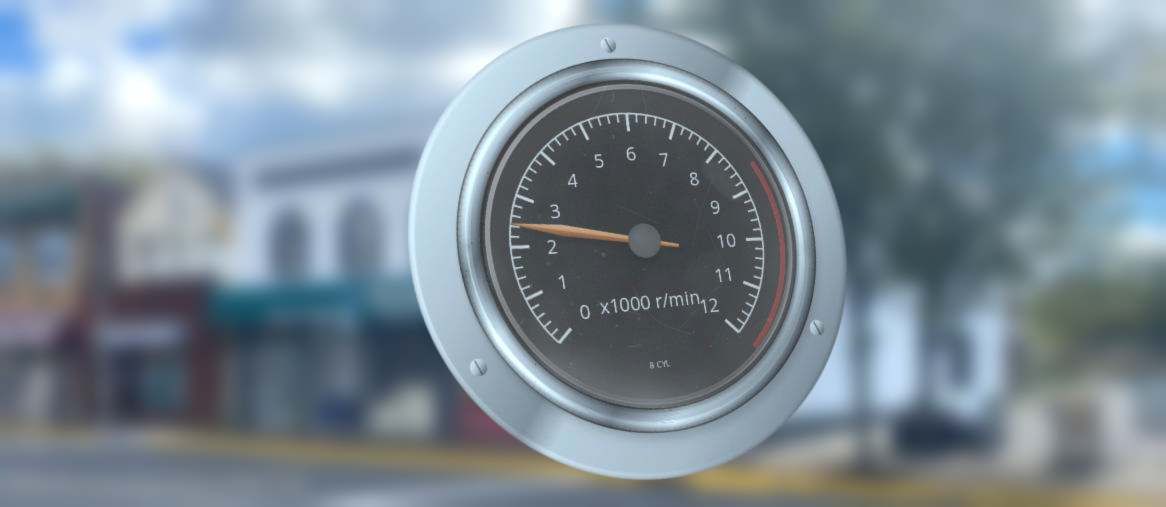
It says 2400
